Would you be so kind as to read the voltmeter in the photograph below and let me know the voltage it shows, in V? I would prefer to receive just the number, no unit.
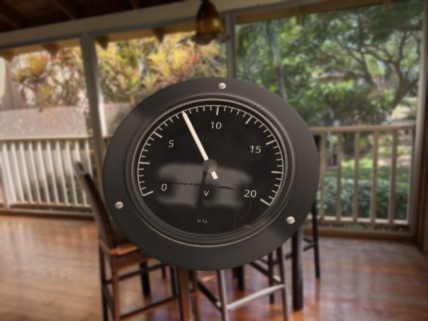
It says 7.5
